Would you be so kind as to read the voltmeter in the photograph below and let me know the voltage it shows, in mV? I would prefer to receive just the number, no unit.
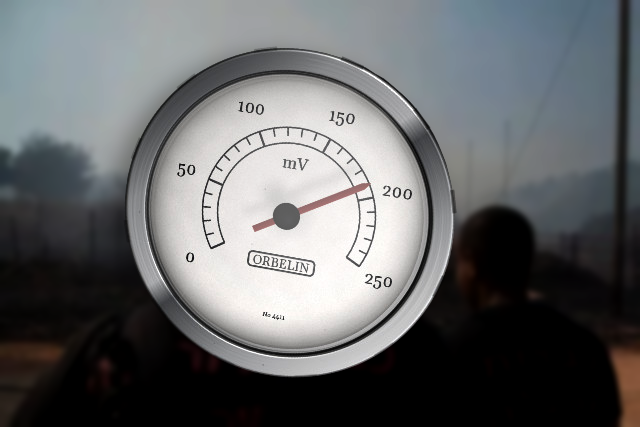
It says 190
